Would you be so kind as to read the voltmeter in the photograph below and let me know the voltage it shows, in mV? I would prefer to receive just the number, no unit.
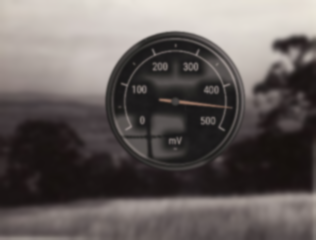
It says 450
